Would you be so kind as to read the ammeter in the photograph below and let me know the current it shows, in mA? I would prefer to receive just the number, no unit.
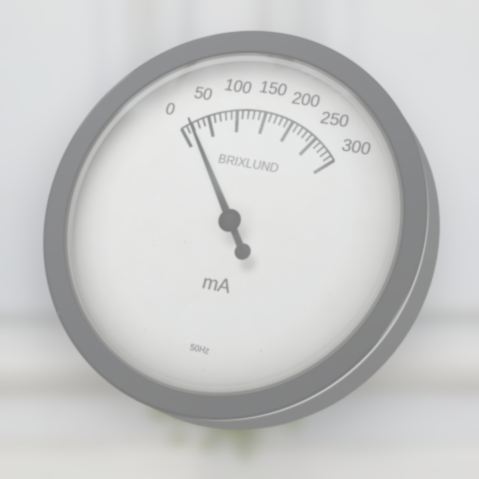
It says 20
